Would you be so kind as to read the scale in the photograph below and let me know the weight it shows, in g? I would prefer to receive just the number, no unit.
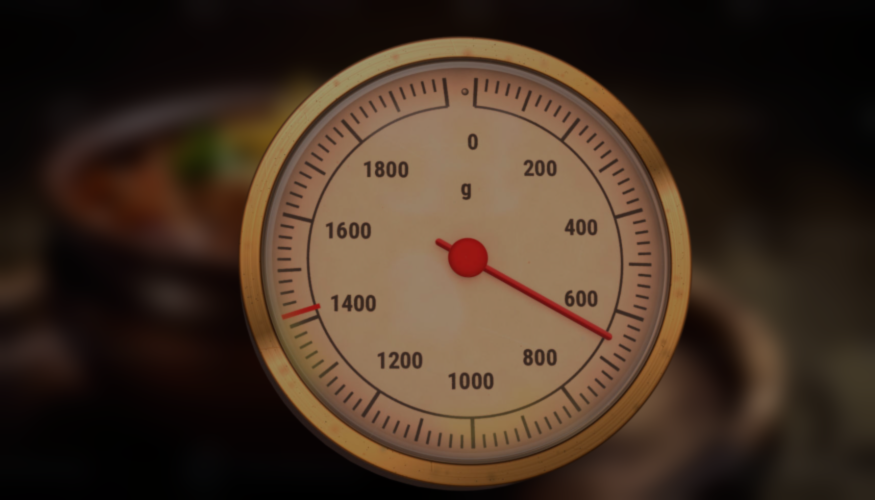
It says 660
